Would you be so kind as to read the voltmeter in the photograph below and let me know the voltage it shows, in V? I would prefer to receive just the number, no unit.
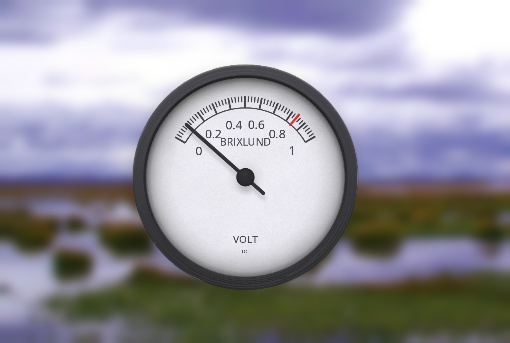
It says 0.1
